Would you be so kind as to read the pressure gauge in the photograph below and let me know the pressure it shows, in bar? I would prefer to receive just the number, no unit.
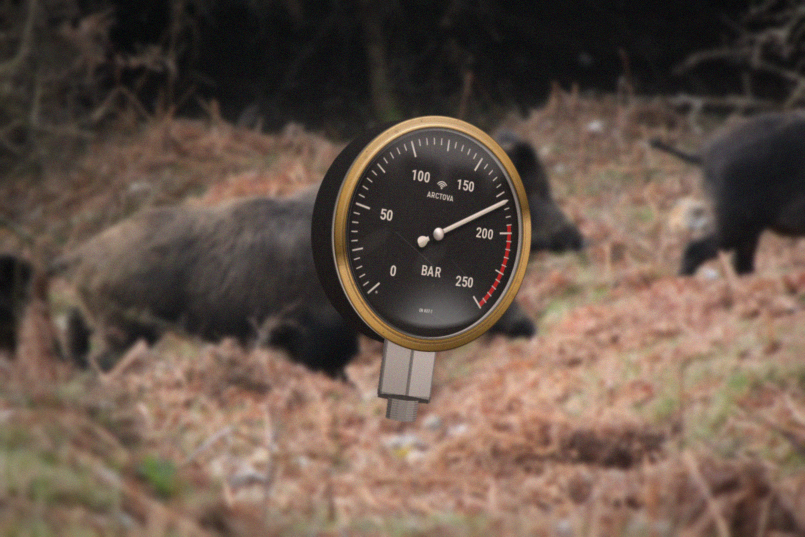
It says 180
